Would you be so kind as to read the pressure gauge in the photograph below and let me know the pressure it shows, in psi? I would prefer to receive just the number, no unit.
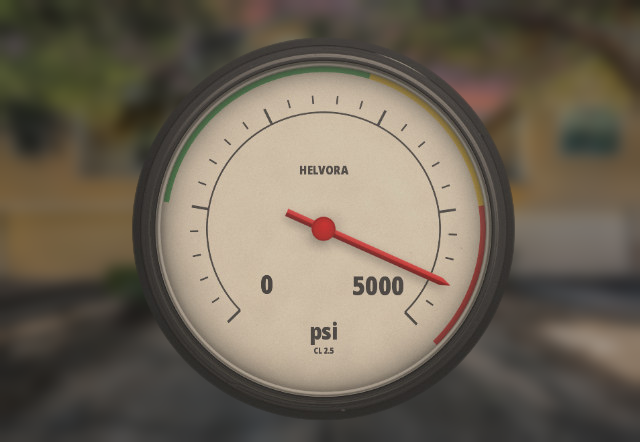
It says 4600
